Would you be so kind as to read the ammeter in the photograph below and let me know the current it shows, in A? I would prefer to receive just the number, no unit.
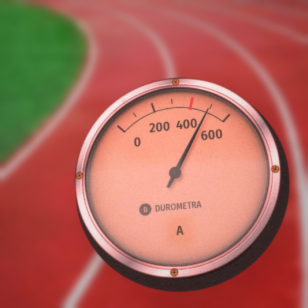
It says 500
